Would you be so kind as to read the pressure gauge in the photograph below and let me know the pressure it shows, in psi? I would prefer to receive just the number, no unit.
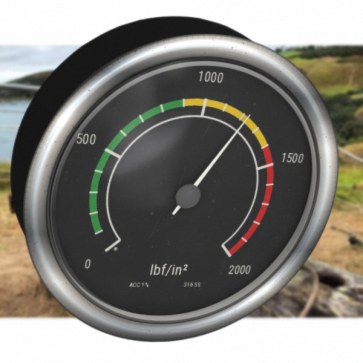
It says 1200
